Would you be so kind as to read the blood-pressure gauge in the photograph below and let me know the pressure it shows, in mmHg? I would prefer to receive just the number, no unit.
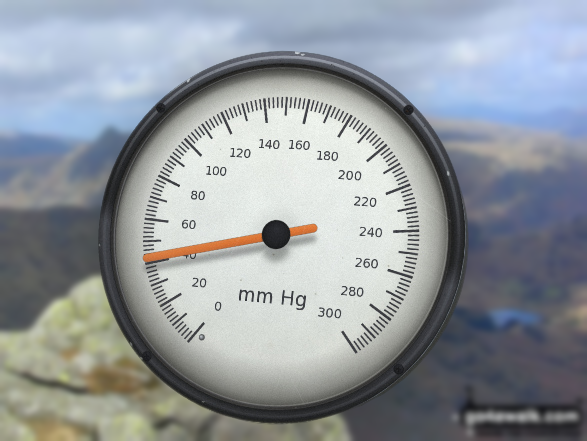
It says 42
